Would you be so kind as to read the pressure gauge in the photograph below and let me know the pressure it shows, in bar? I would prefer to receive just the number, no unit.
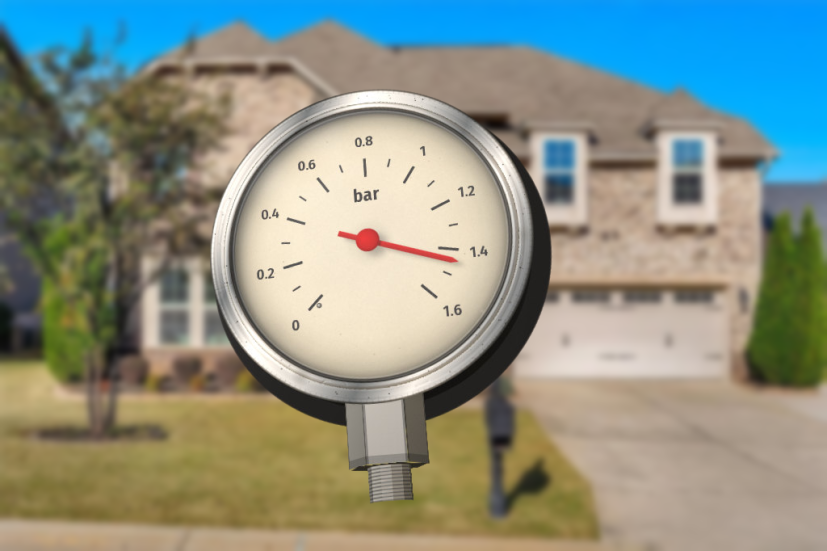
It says 1.45
